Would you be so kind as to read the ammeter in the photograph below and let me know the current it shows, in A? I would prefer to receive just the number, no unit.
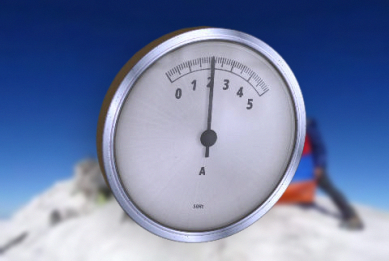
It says 2
